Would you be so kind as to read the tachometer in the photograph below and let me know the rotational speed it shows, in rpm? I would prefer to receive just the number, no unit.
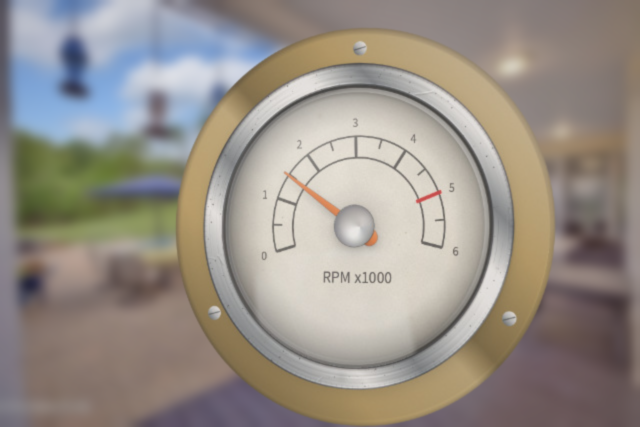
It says 1500
